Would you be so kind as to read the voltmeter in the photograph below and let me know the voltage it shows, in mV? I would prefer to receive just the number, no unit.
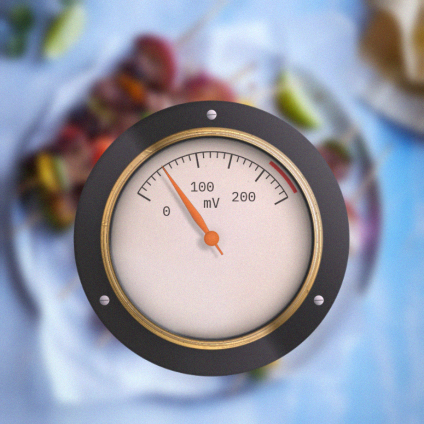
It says 50
